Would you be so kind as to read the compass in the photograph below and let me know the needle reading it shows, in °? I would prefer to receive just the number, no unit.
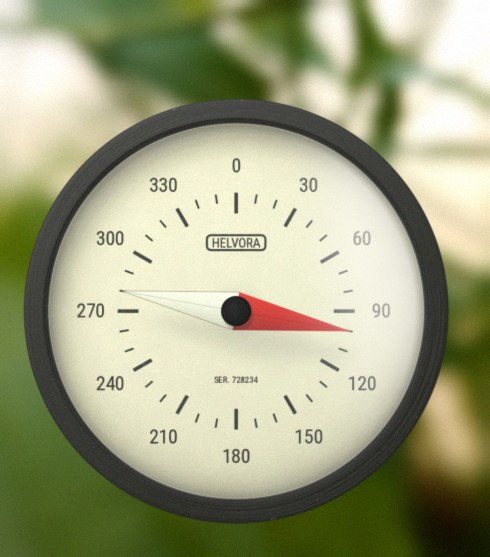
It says 100
